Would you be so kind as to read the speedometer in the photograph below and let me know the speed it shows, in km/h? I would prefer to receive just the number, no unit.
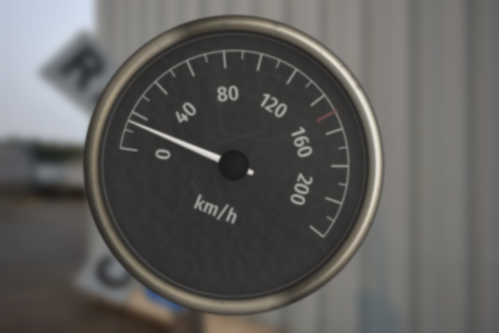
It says 15
